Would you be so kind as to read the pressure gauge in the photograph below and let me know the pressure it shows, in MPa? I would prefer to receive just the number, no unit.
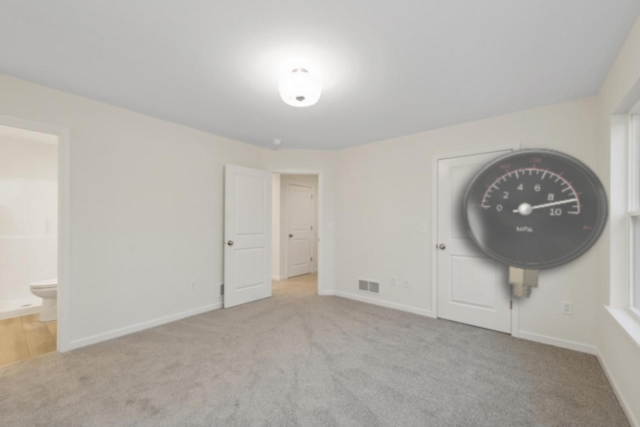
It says 9
